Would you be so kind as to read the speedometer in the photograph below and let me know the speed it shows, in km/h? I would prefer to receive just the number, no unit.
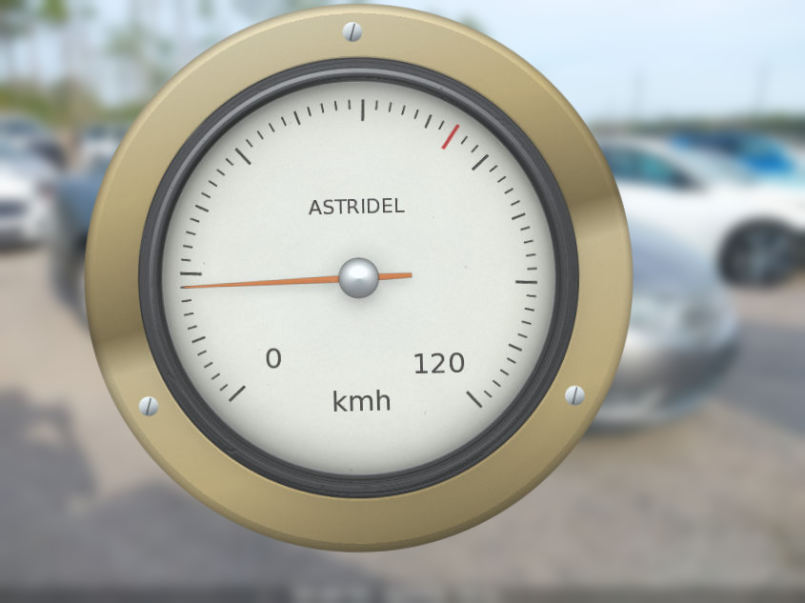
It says 18
